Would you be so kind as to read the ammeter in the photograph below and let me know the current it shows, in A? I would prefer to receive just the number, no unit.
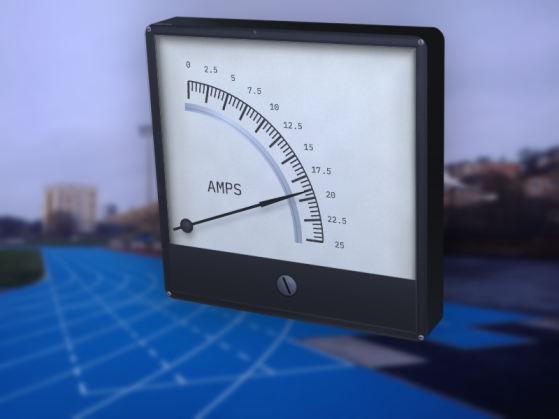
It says 19
